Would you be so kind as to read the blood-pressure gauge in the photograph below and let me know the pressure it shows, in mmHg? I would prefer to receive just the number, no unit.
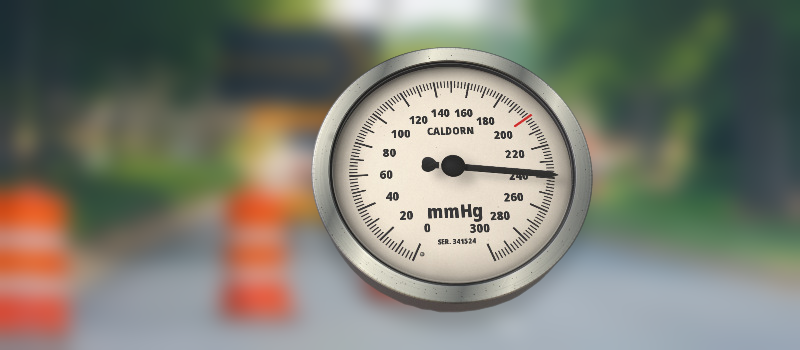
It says 240
